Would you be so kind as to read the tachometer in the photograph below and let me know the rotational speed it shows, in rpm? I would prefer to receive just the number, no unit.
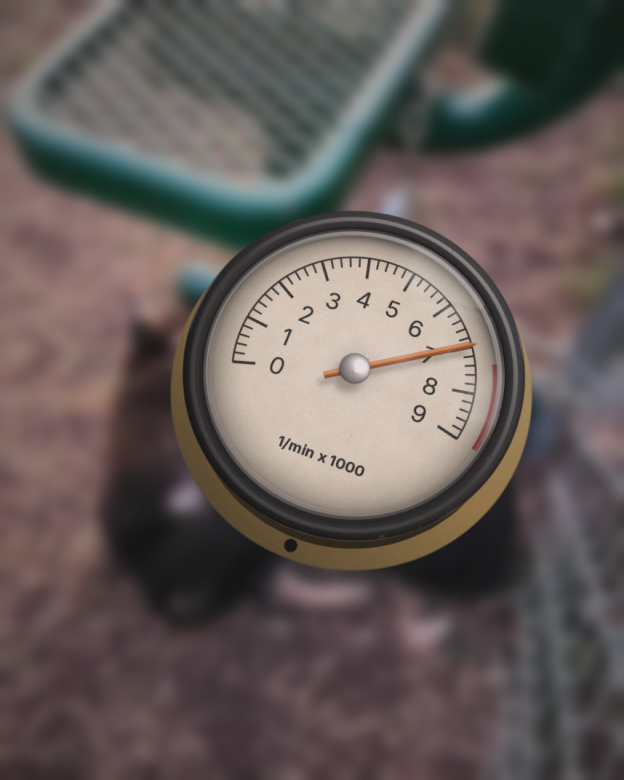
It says 7000
